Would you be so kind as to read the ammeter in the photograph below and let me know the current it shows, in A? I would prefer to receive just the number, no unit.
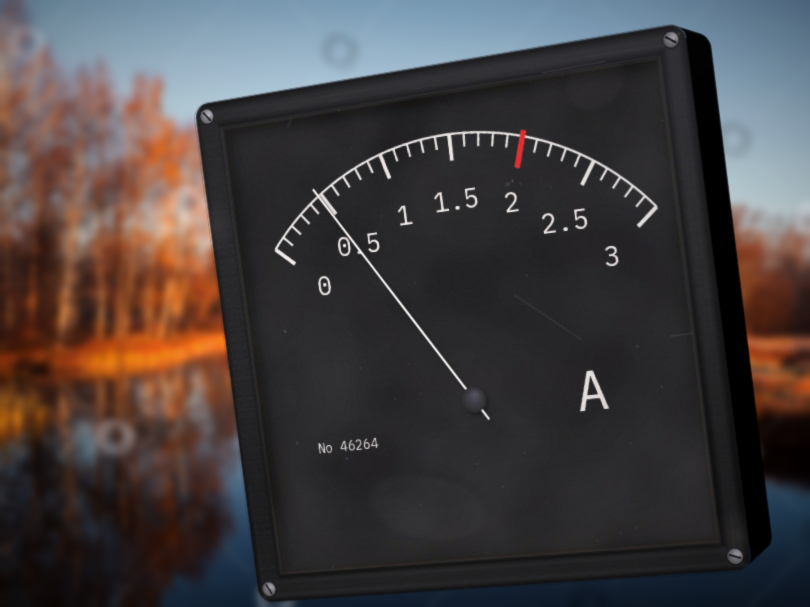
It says 0.5
